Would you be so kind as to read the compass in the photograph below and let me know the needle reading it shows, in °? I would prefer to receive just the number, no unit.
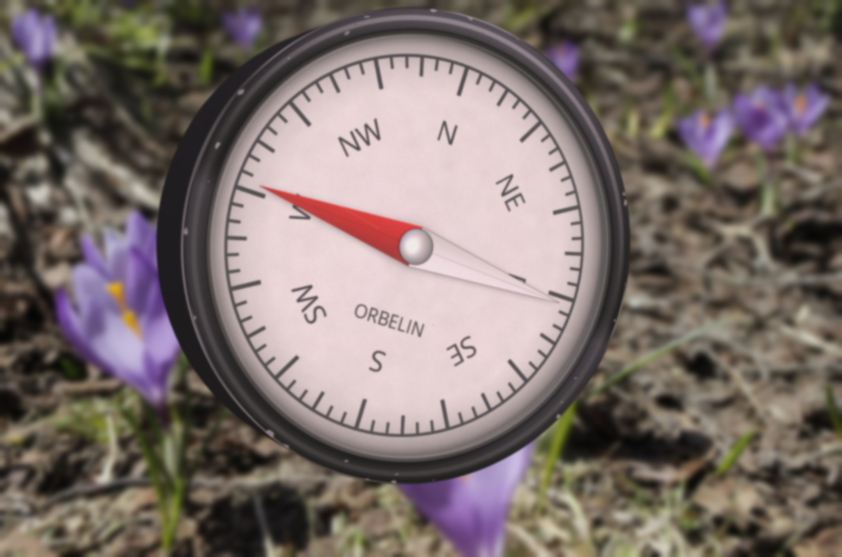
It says 272.5
